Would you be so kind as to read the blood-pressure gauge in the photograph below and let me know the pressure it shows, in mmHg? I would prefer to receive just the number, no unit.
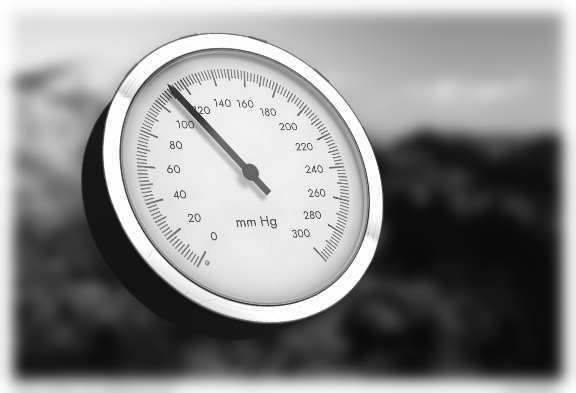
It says 110
